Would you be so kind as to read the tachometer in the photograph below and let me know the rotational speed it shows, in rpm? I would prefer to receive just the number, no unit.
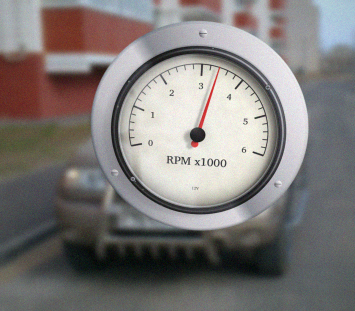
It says 3400
